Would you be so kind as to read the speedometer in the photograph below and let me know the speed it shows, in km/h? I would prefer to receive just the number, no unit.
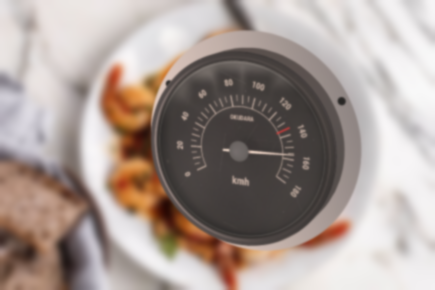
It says 155
